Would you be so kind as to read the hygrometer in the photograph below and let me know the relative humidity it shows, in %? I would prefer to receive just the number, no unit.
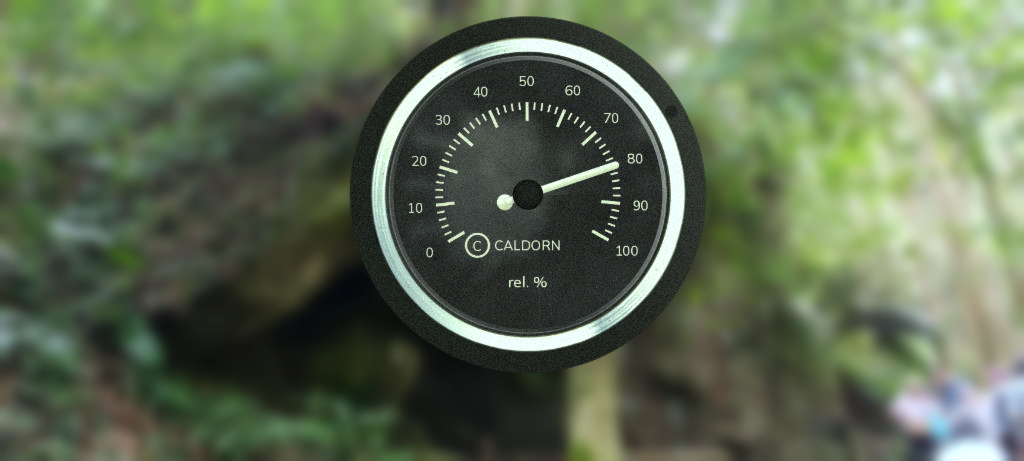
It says 80
